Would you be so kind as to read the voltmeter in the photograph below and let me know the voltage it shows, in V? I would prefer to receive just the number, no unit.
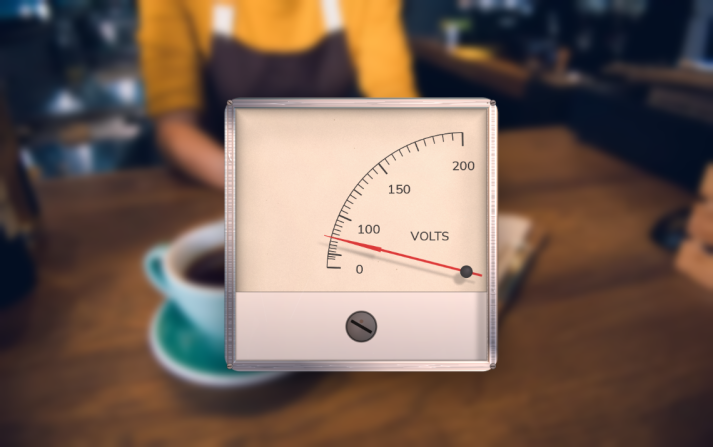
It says 75
